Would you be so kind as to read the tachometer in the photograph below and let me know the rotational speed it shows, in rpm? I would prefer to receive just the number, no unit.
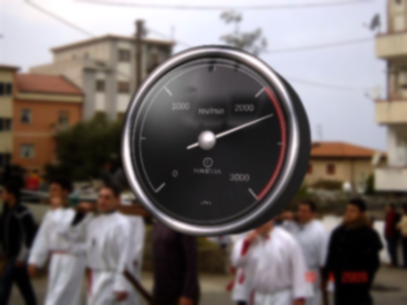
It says 2250
